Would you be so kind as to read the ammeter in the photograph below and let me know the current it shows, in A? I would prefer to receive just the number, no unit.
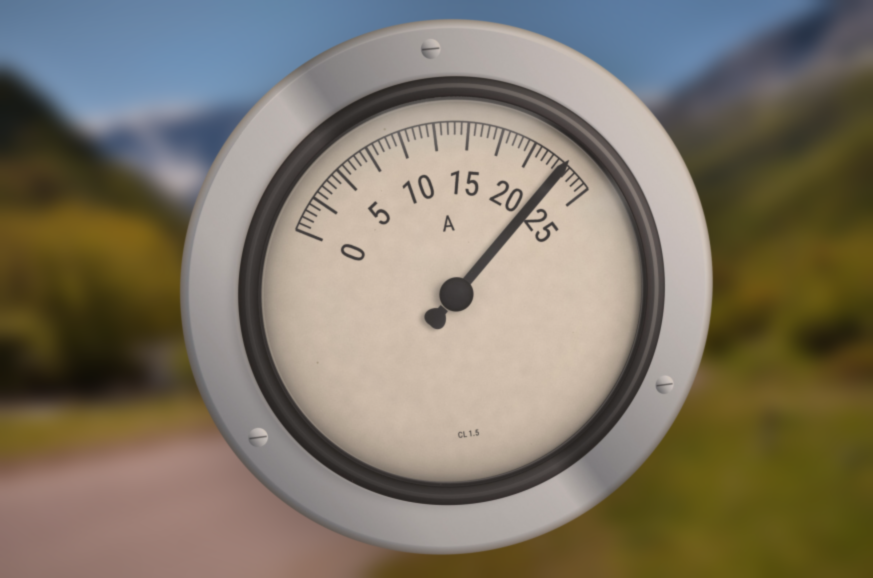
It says 22.5
